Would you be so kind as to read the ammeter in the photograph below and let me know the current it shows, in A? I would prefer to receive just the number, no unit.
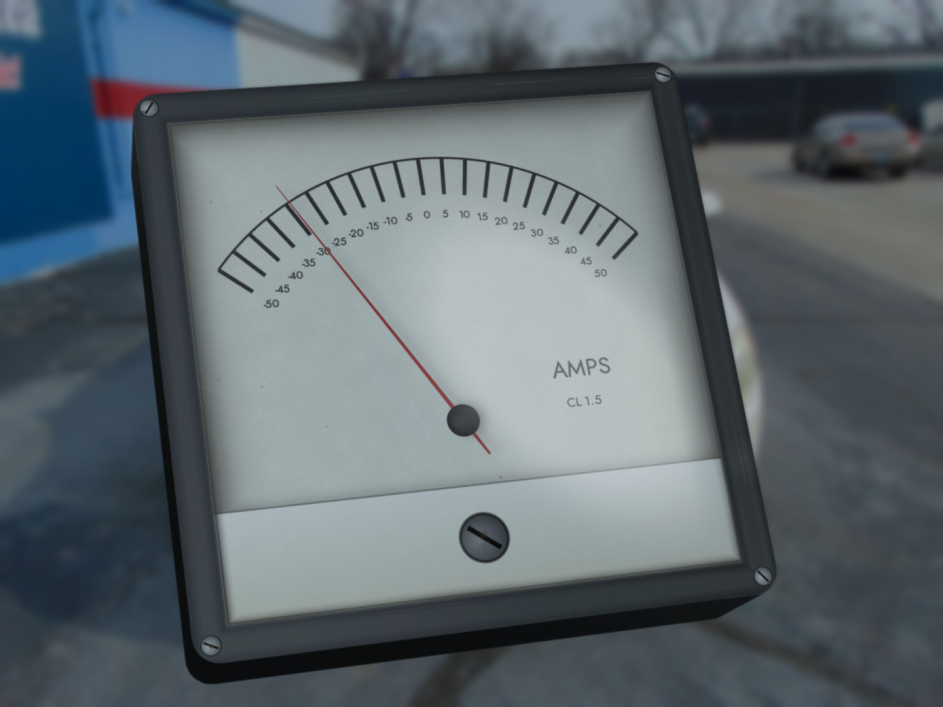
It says -30
